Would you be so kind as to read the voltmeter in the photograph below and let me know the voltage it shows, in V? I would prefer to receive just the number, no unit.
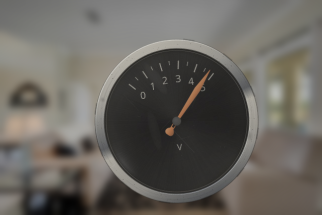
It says 4.75
